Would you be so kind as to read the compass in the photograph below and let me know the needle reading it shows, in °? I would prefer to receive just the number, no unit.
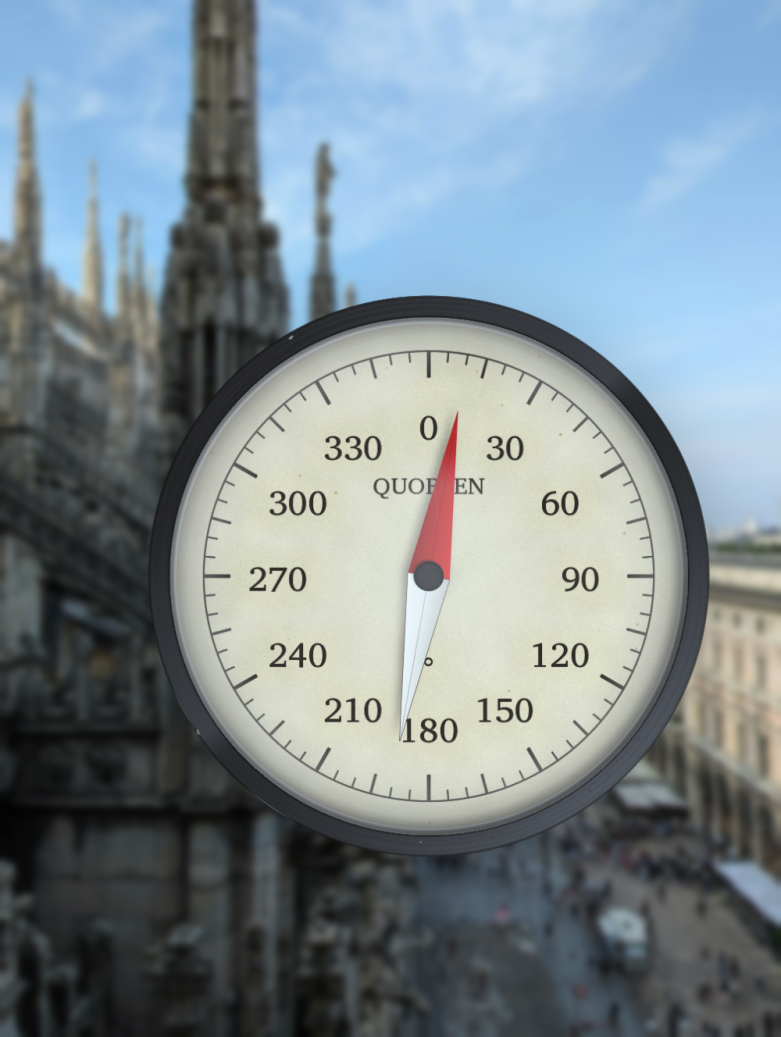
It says 10
